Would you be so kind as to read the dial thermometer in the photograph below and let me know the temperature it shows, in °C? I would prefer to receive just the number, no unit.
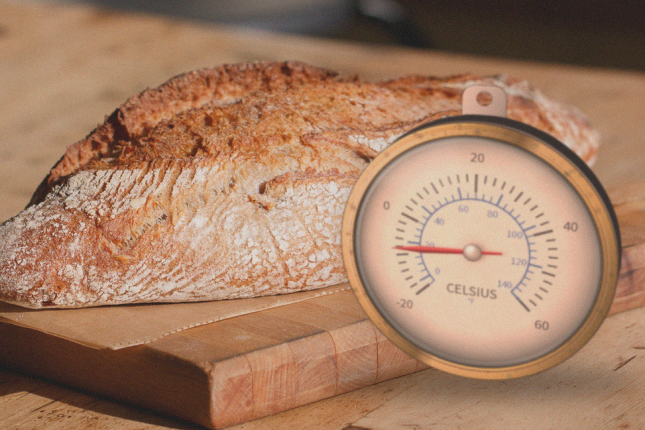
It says -8
